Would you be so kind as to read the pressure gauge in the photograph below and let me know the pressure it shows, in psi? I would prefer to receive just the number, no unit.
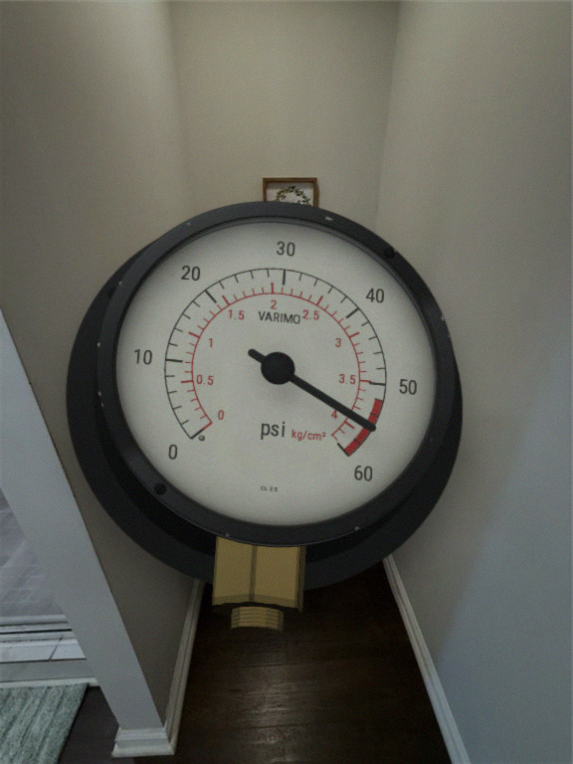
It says 56
